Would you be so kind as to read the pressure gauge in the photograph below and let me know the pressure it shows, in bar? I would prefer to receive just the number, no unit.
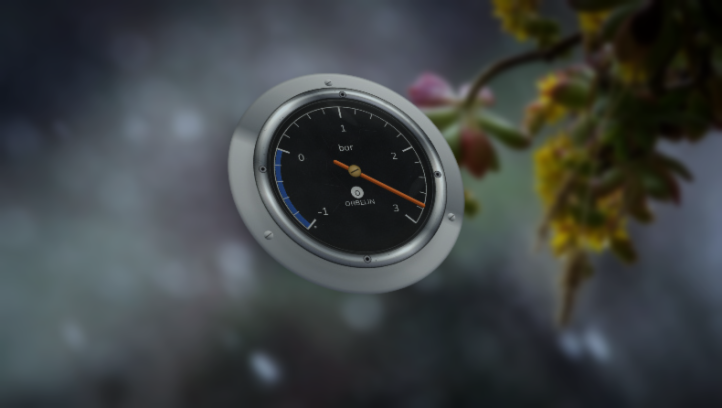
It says 2.8
